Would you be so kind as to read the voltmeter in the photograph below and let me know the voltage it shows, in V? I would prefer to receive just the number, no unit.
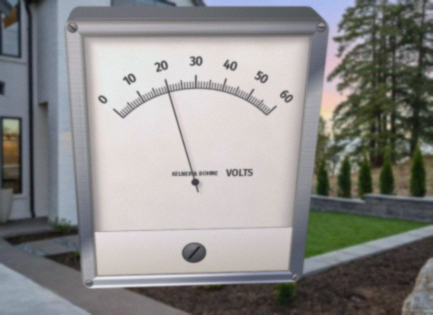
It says 20
